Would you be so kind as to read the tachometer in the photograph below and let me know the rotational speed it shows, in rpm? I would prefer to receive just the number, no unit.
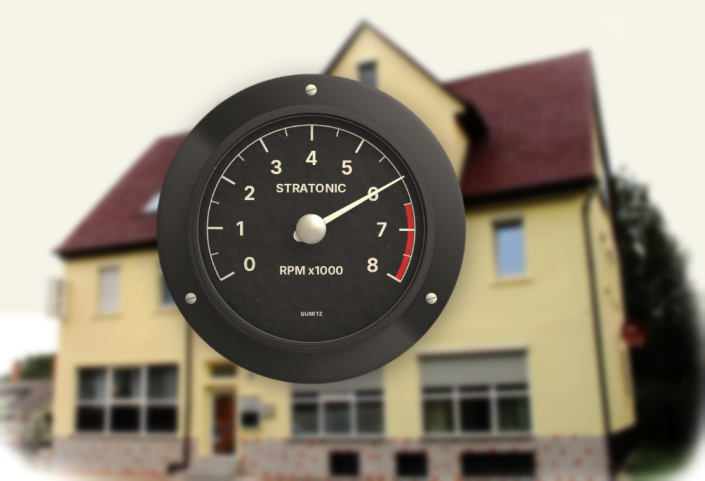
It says 6000
